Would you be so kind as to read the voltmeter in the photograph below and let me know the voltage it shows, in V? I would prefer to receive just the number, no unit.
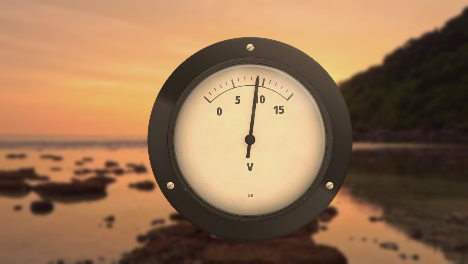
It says 9
